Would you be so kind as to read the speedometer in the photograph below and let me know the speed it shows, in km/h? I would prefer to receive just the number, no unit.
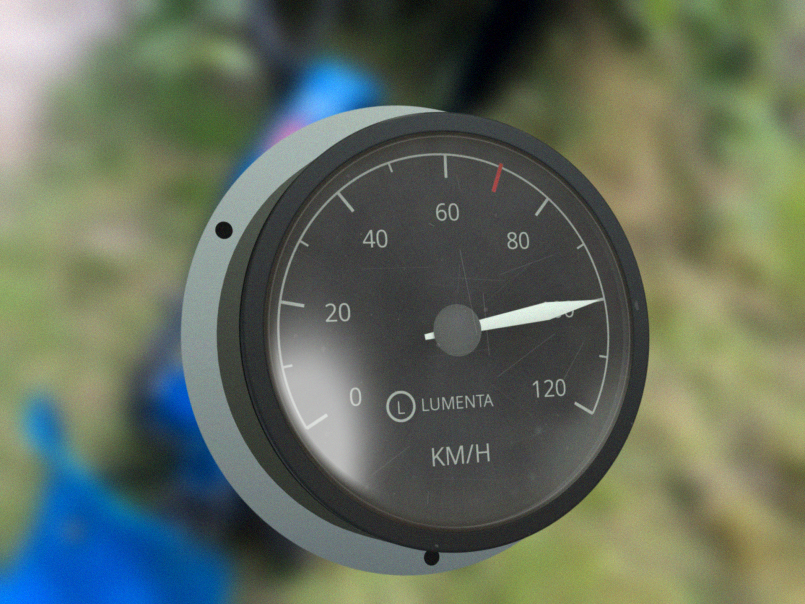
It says 100
